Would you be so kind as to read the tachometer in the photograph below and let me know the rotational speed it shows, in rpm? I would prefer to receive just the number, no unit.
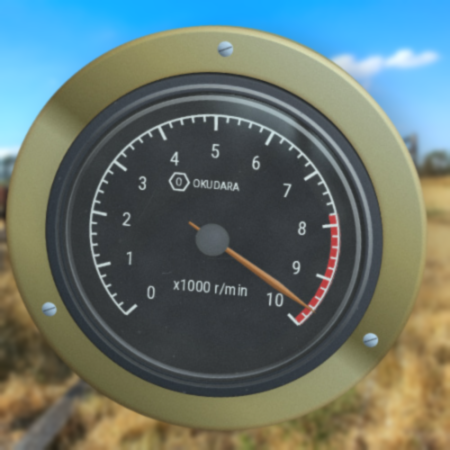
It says 9600
